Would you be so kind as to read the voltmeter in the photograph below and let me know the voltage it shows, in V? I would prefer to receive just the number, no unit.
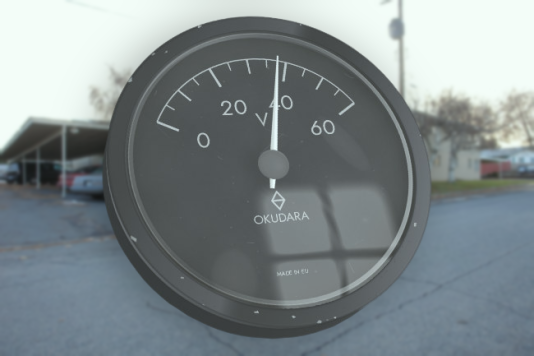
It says 37.5
